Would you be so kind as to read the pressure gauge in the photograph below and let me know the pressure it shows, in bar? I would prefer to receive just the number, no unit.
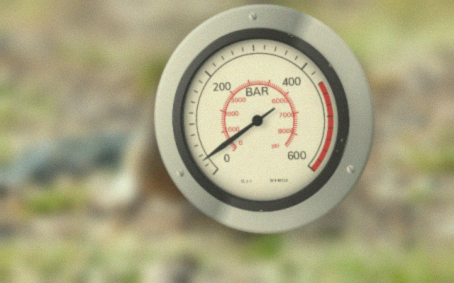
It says 30
